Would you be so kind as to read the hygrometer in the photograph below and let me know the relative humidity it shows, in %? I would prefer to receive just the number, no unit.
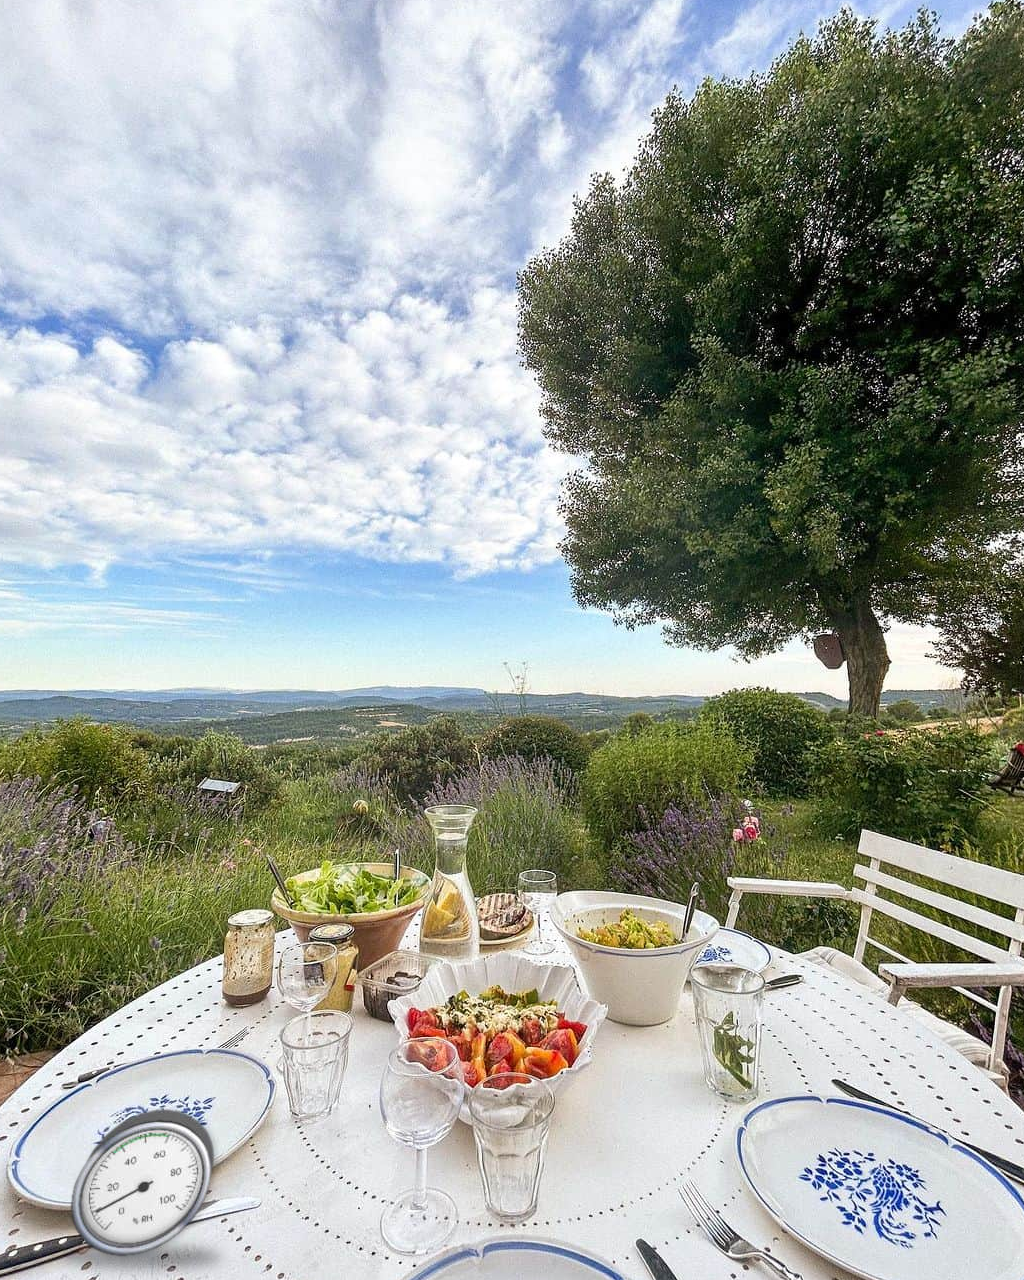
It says 10
